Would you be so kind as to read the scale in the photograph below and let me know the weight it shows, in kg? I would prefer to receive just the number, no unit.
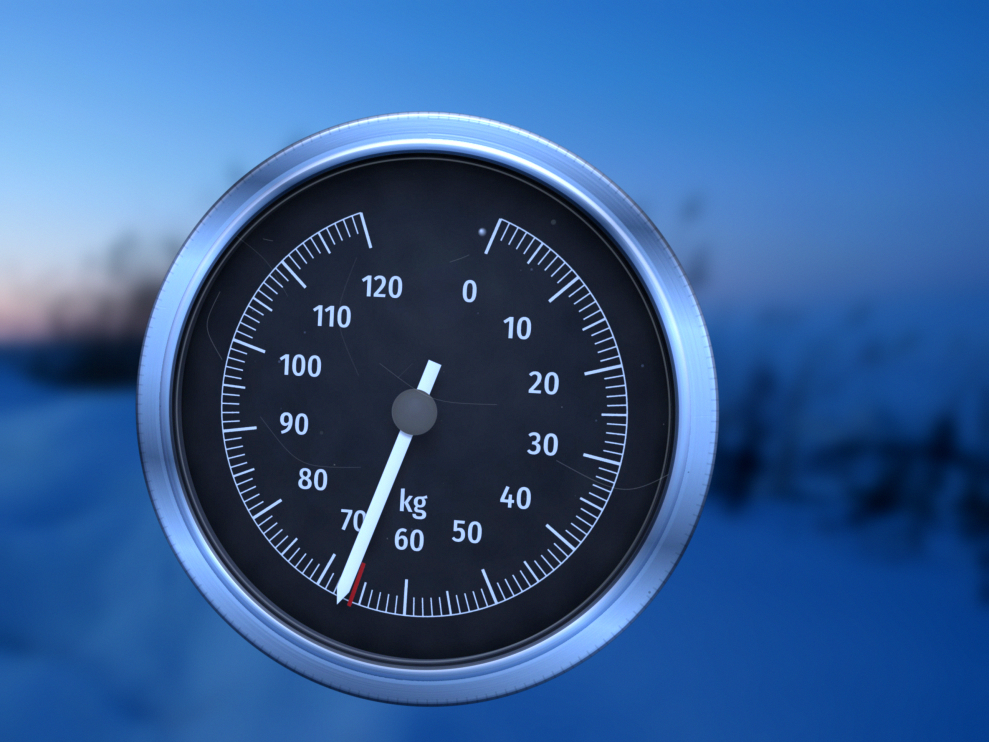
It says 67
